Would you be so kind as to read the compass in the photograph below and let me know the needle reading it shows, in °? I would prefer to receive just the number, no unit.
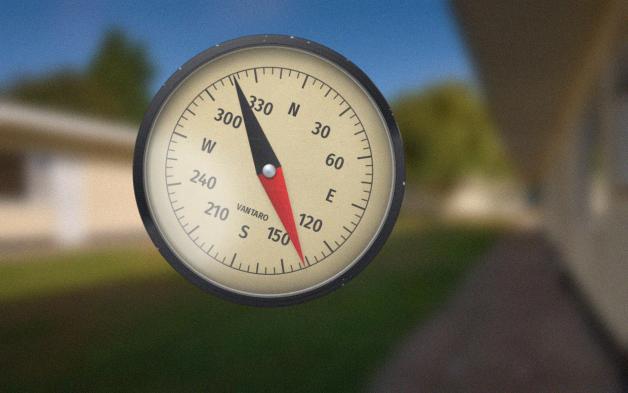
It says 137.5
